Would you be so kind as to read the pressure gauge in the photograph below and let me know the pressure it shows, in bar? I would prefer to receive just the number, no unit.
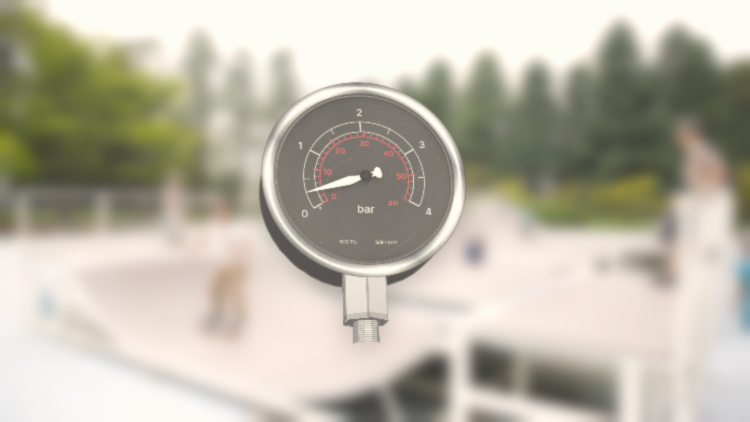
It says 0.25
